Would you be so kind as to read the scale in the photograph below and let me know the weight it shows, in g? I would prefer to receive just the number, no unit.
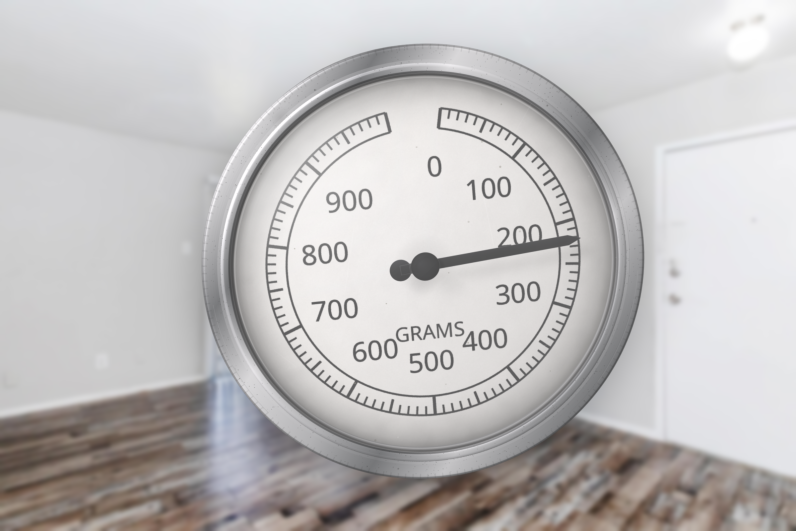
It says 220
